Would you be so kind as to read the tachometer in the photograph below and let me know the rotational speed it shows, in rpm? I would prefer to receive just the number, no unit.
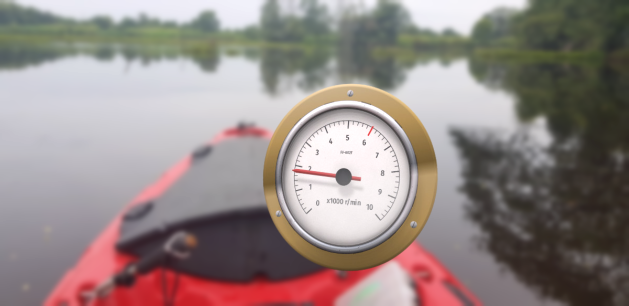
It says 1800
